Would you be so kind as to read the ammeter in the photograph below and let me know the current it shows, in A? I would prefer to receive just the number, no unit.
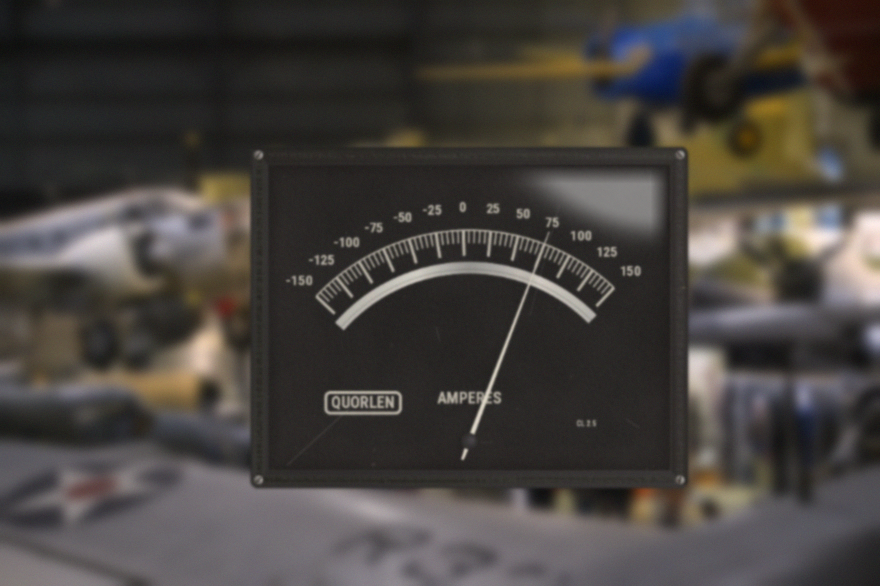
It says 75
